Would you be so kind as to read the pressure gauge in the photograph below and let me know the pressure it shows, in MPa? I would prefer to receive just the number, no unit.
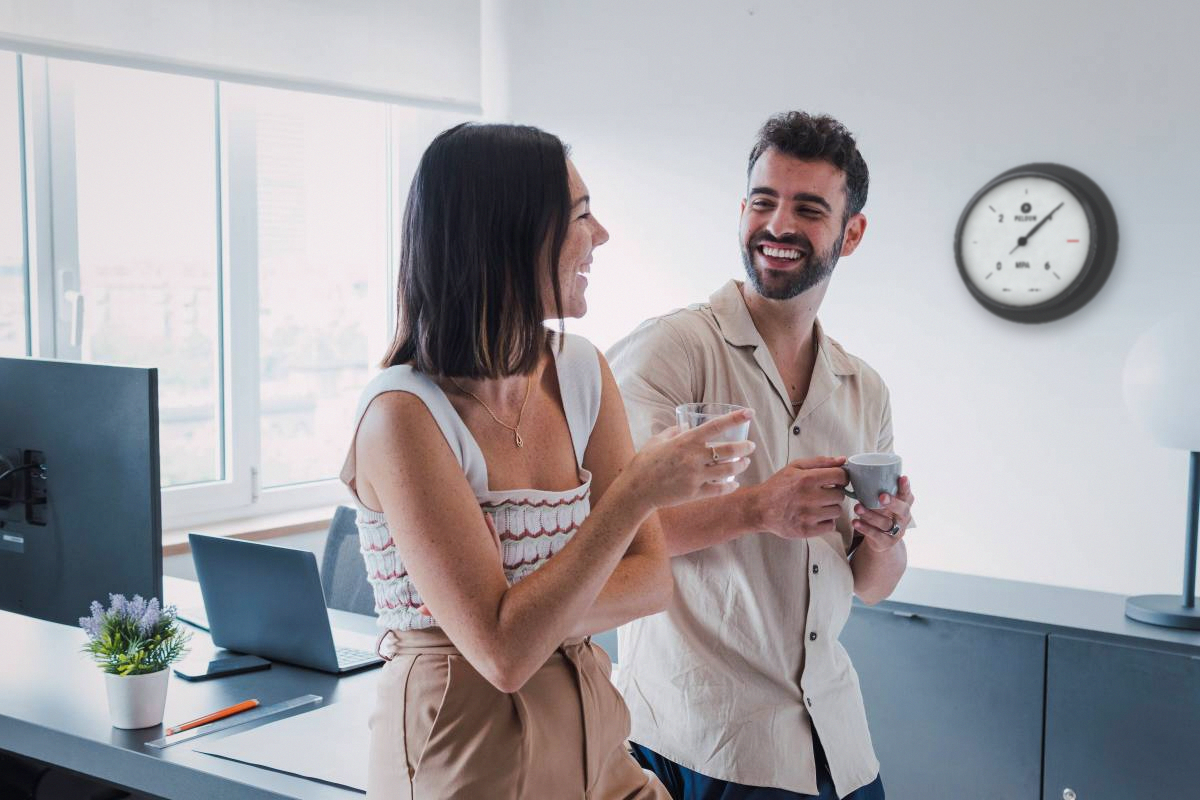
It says 4
